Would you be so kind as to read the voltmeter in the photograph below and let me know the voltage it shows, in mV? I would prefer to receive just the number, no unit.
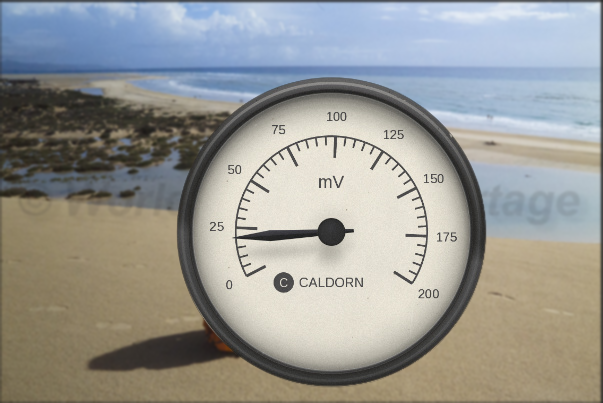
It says 20
